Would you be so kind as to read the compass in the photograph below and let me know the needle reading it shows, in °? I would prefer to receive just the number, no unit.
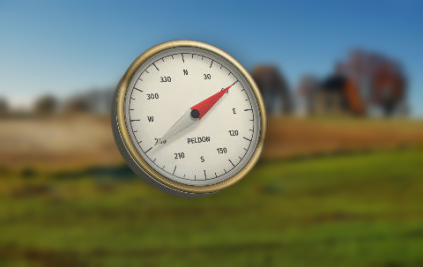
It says 60
